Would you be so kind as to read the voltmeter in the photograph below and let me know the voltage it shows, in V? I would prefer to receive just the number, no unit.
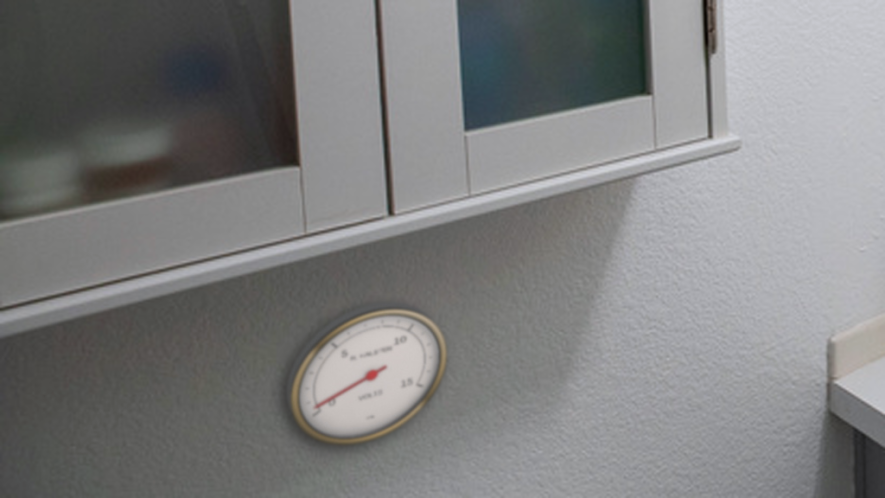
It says 0.5
